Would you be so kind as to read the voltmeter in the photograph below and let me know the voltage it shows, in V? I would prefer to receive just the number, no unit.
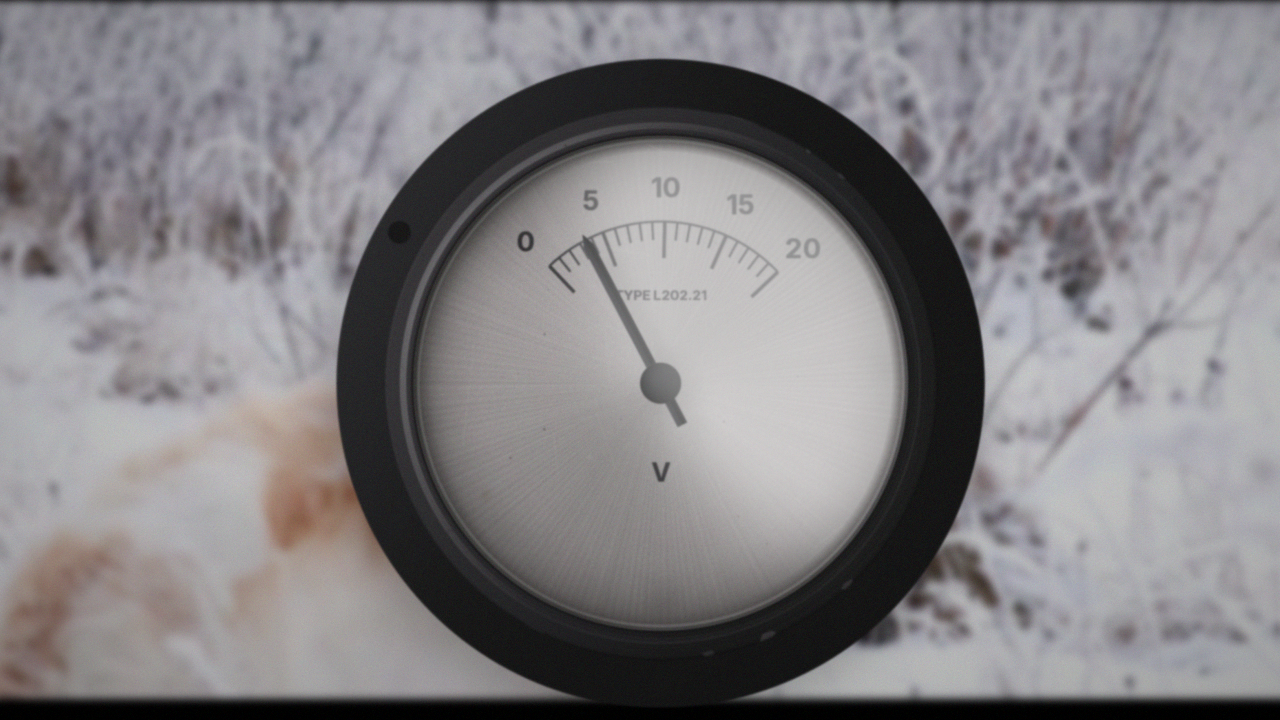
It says 3.5
